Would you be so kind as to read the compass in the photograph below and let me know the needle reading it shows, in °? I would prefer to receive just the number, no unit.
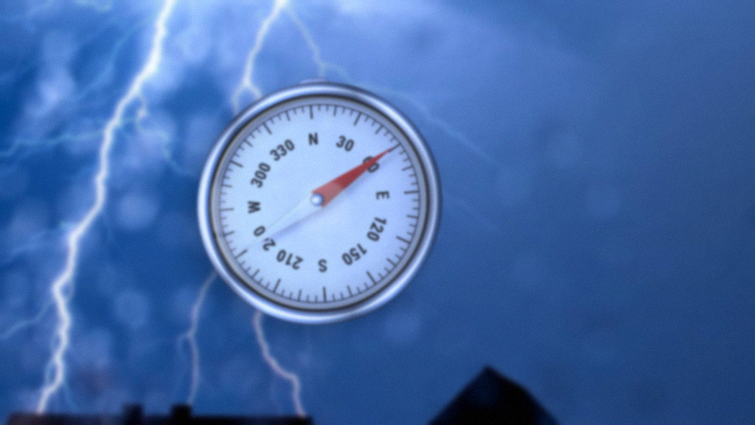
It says 60
